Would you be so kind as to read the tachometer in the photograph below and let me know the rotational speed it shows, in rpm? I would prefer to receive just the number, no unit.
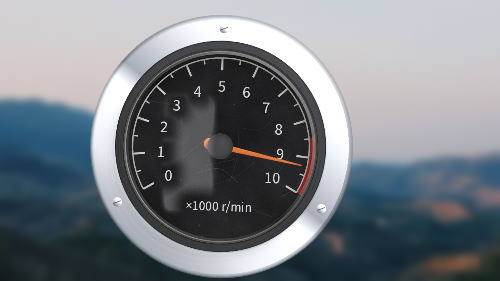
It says 9250
